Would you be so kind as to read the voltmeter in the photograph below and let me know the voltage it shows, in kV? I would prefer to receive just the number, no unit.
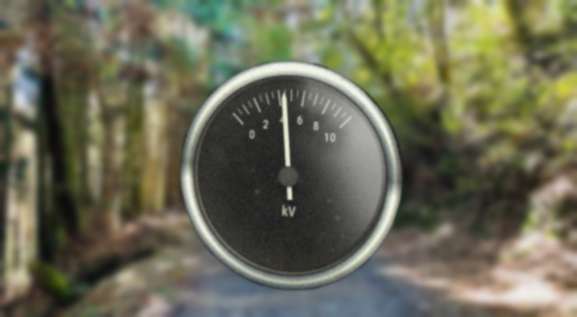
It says 4.5
